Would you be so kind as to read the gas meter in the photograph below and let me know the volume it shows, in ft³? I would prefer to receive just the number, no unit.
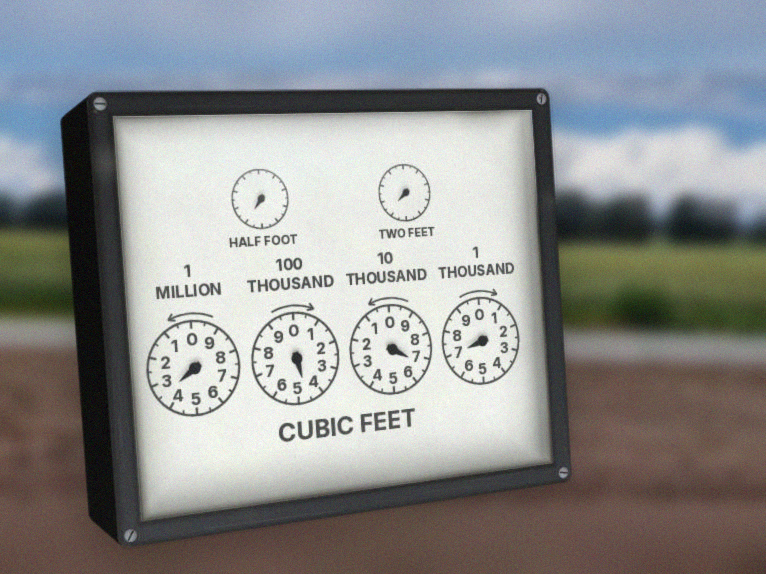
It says 346700
